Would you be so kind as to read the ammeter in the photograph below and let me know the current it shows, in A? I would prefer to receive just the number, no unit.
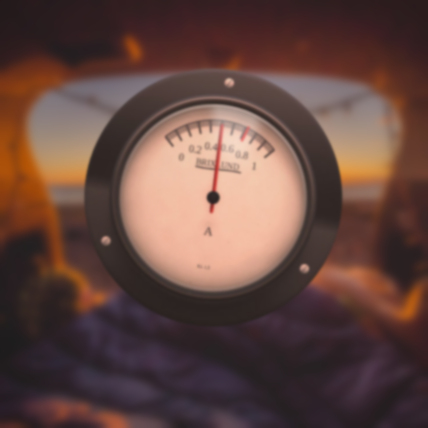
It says 0.5
